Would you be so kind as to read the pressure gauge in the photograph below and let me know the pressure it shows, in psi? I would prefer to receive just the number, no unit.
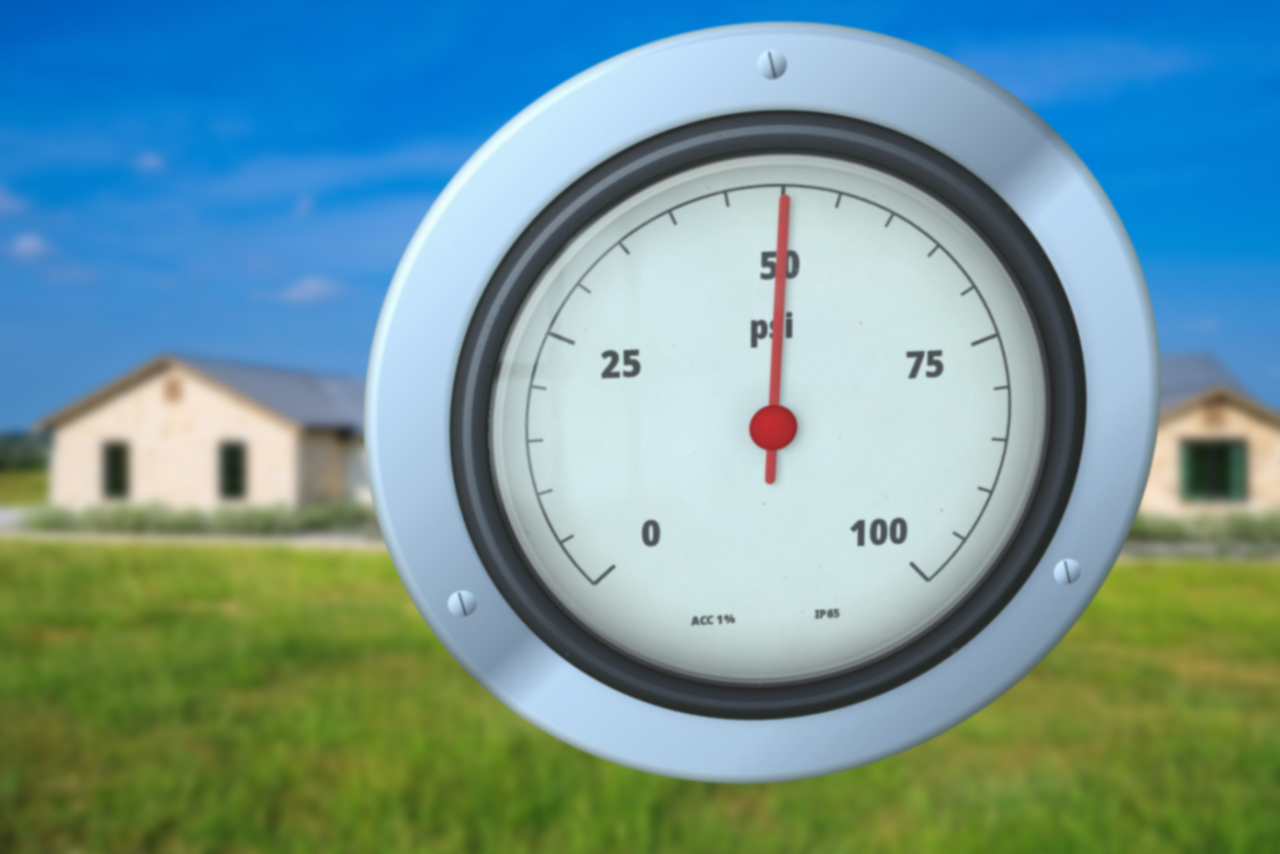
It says 50
